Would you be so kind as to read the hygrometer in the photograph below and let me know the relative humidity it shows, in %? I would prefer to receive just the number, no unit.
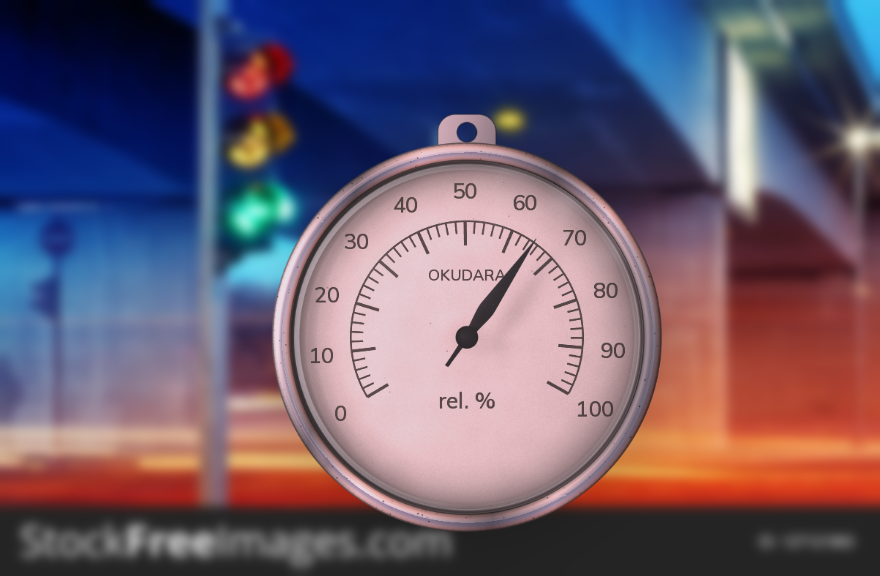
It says 65
